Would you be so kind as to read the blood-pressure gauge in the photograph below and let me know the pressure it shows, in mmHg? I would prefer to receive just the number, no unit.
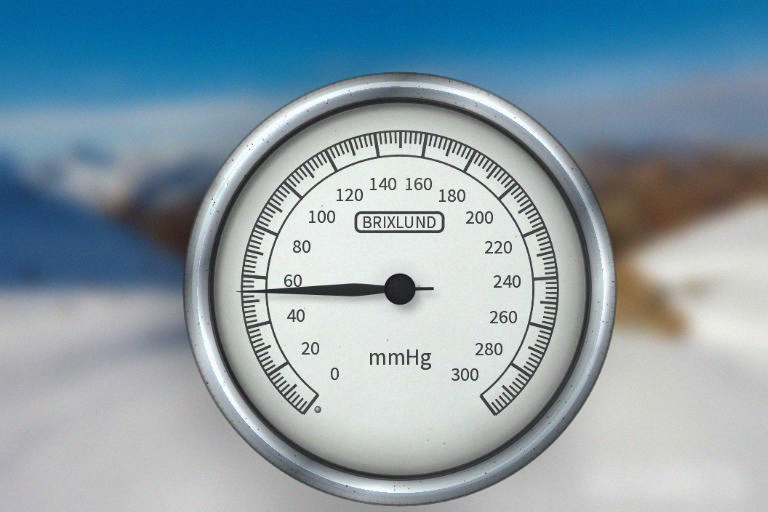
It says 54
